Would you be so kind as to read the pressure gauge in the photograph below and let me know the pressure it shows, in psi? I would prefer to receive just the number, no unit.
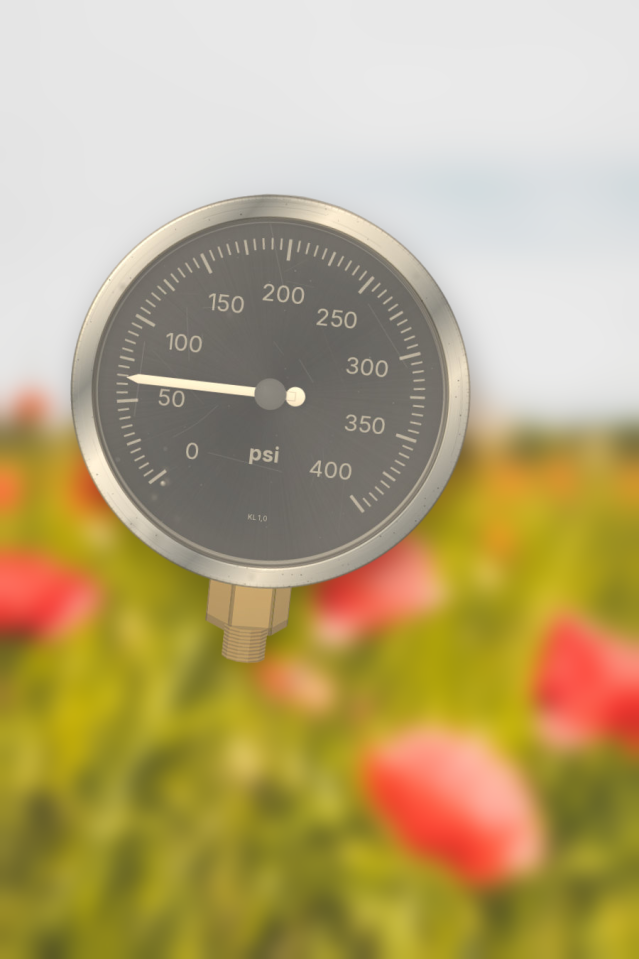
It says 65
